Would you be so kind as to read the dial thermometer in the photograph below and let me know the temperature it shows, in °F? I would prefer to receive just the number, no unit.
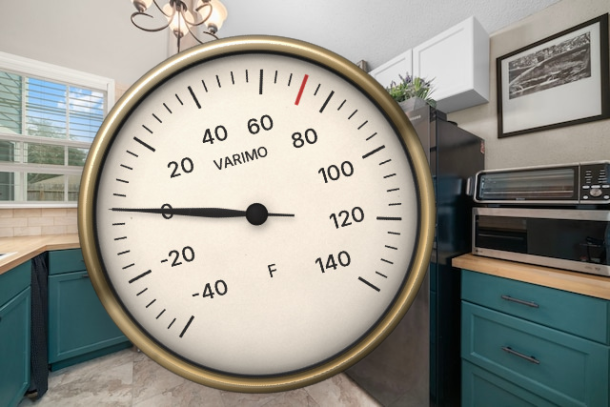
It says 0
